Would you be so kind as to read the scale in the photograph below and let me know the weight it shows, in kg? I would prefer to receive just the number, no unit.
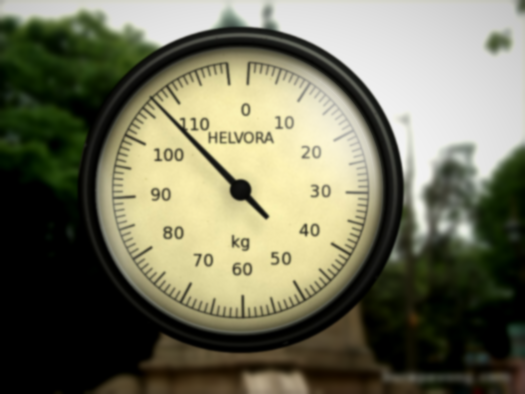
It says 107
